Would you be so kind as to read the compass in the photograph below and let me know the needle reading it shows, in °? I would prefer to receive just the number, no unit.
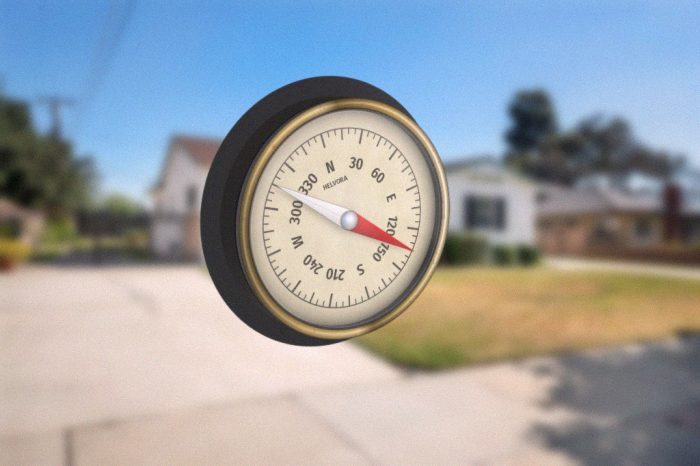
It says 135
